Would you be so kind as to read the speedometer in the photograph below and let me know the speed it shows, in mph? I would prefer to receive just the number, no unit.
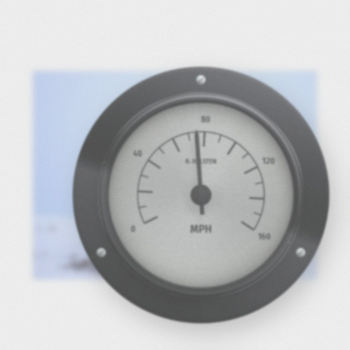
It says 75
